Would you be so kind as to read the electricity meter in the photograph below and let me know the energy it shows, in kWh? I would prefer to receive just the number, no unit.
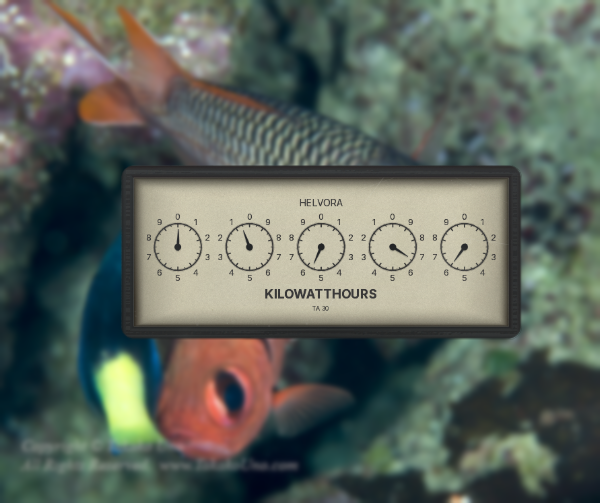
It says 566
